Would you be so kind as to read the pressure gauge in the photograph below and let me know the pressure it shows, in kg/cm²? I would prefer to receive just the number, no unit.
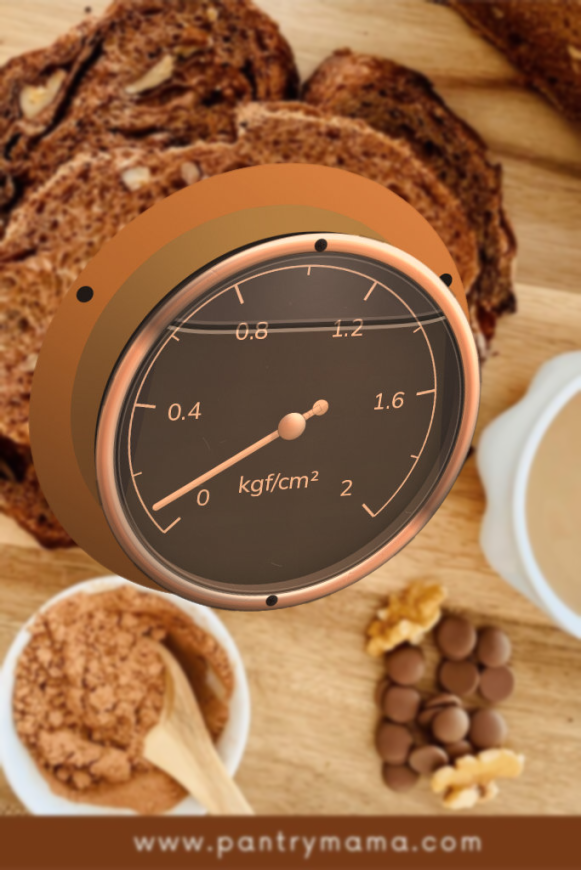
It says 0.1
